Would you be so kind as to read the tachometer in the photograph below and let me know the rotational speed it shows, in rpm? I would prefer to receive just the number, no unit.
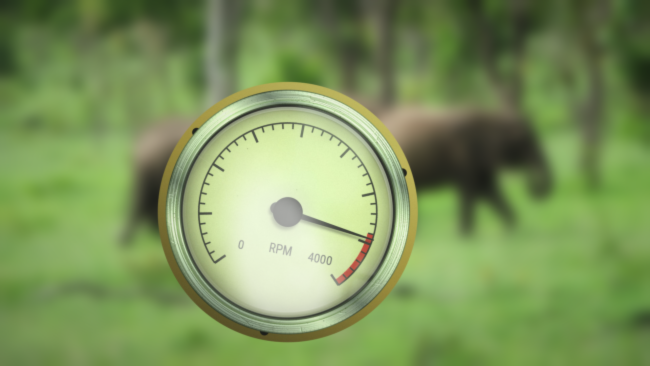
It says 3450
